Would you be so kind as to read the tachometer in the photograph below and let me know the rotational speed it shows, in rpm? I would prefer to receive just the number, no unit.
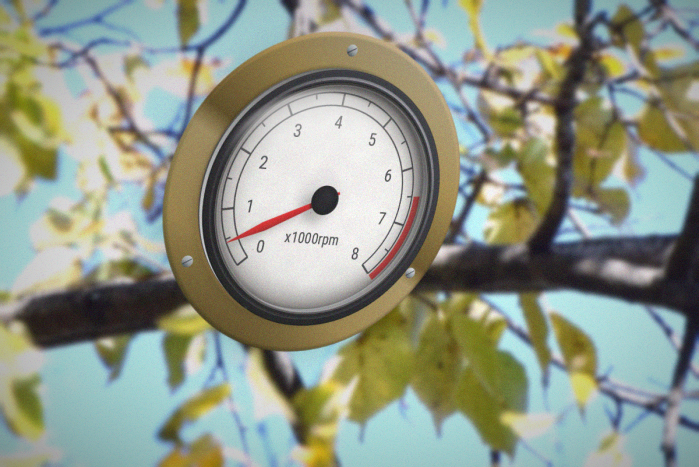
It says 500
